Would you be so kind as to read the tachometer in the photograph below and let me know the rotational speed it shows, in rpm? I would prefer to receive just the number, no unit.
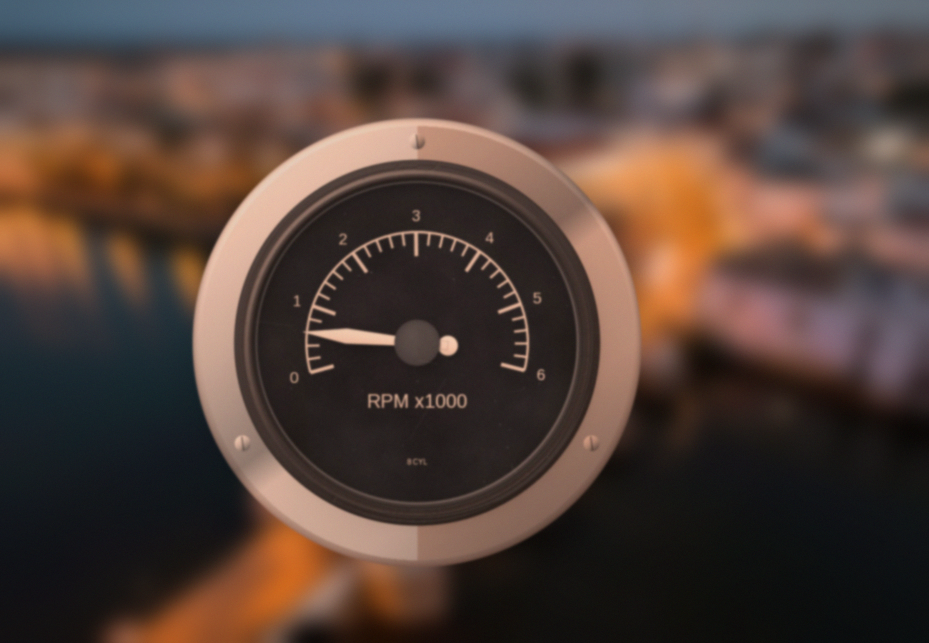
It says 600
